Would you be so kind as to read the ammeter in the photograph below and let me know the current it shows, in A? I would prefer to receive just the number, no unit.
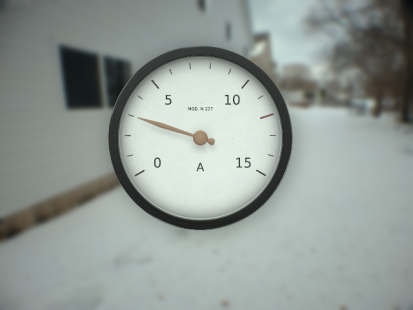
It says 3
